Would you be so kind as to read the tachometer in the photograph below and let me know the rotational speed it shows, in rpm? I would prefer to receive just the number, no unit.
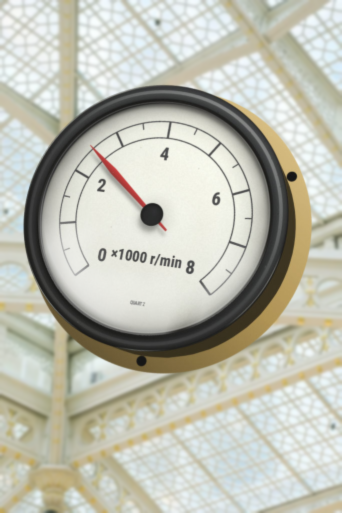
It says 2500
